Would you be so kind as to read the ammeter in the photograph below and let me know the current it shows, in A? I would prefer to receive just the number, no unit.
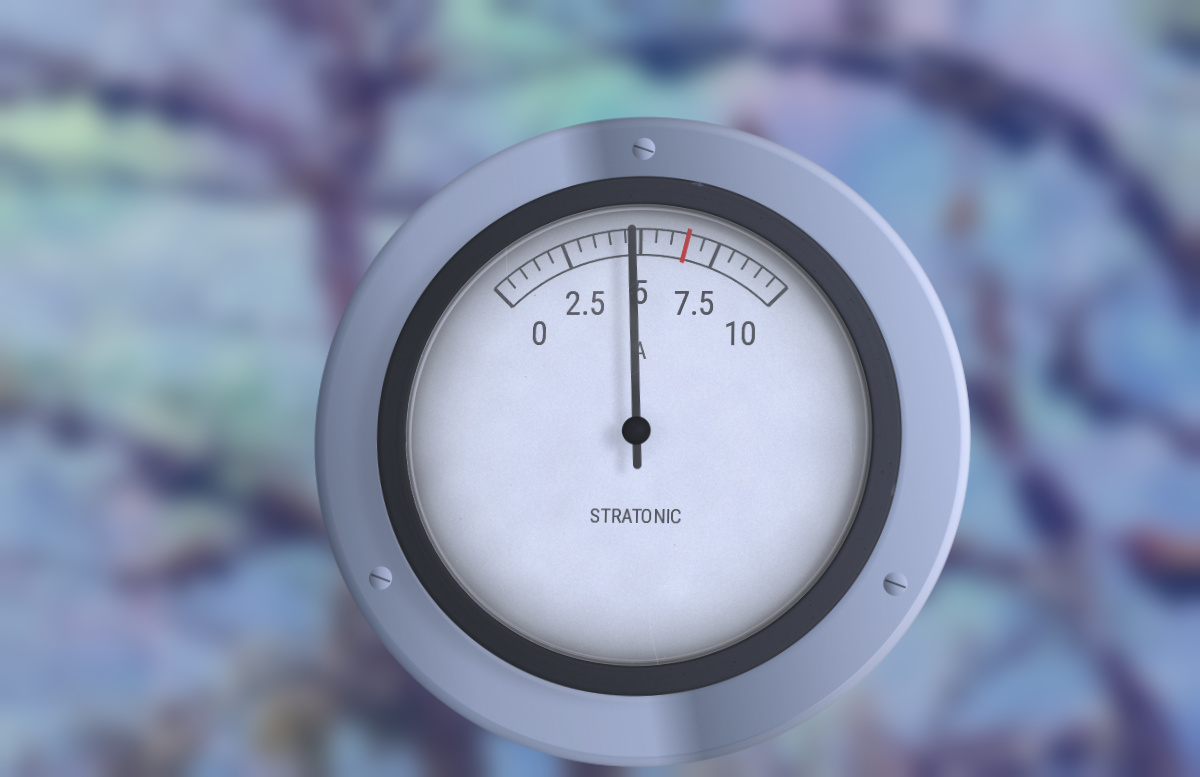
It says 4.75
